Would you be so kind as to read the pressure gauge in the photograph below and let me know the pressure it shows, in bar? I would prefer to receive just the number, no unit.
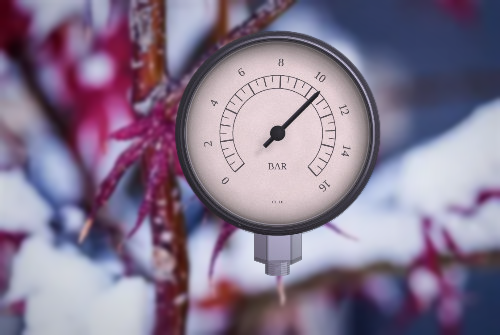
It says 10.5
